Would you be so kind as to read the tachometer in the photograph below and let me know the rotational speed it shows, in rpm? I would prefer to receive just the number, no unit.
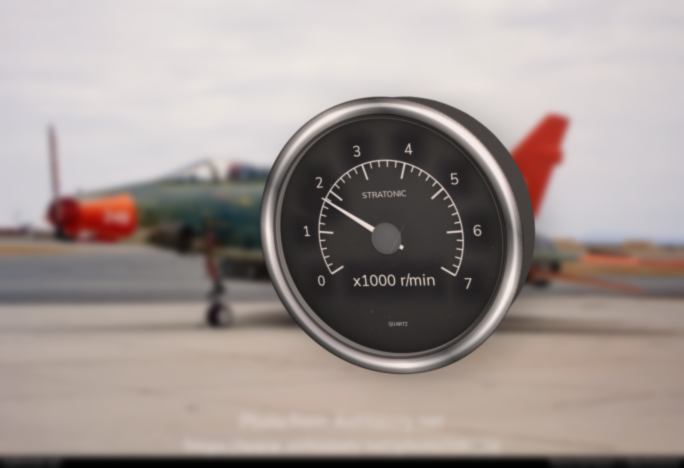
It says 1800
